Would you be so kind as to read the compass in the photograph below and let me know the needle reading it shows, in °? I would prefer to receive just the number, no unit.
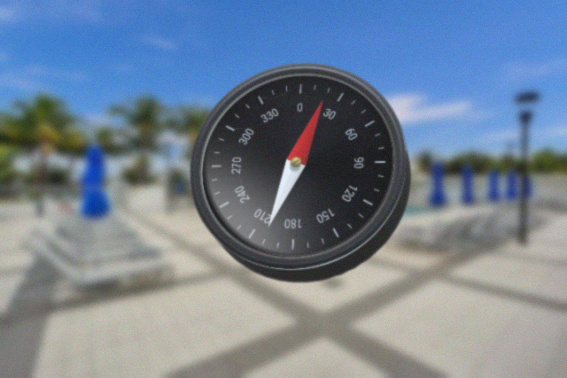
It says 20
